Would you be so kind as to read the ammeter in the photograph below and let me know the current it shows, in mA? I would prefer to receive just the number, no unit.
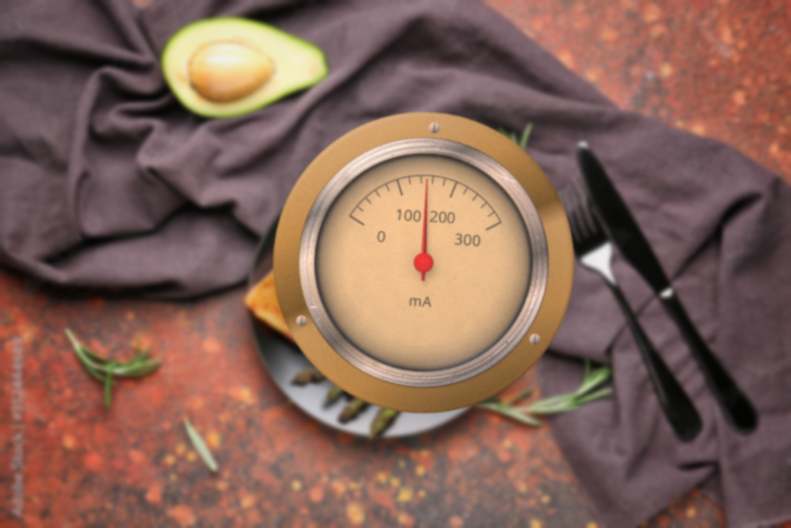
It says 150
